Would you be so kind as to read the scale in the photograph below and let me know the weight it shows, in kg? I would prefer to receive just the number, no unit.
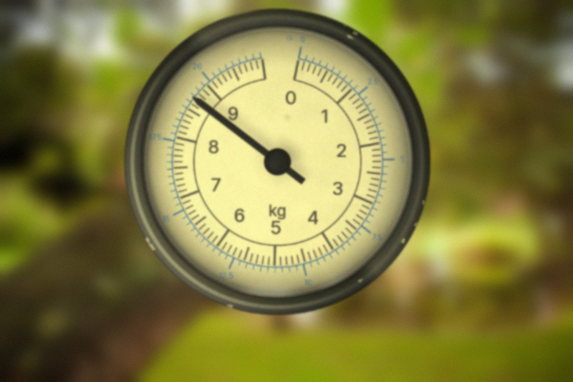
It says 8.7
